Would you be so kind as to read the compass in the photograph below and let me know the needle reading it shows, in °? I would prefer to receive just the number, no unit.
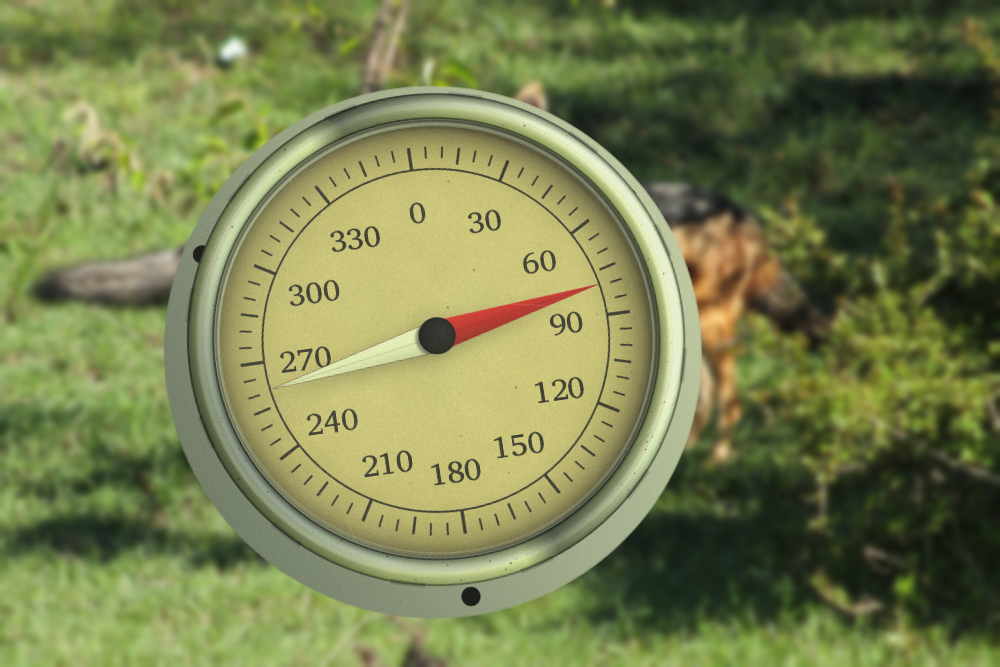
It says 80
